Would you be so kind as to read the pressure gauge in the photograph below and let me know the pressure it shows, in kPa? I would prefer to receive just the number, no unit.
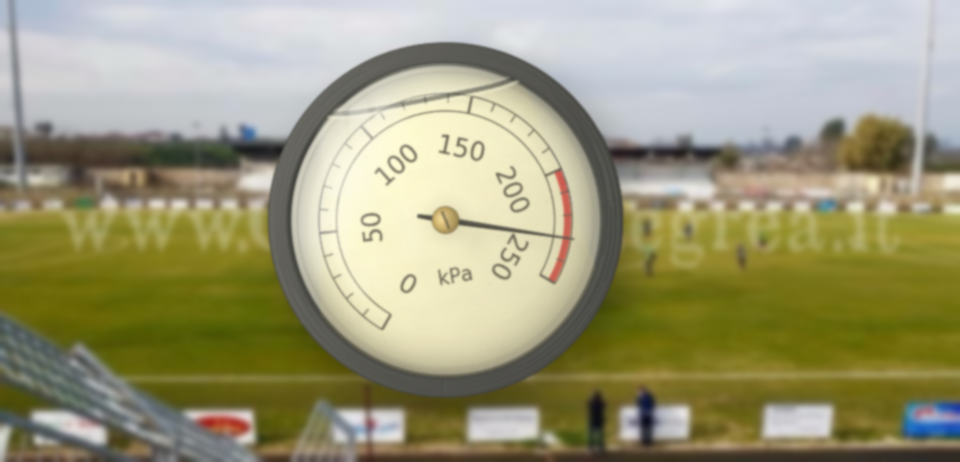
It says 230
